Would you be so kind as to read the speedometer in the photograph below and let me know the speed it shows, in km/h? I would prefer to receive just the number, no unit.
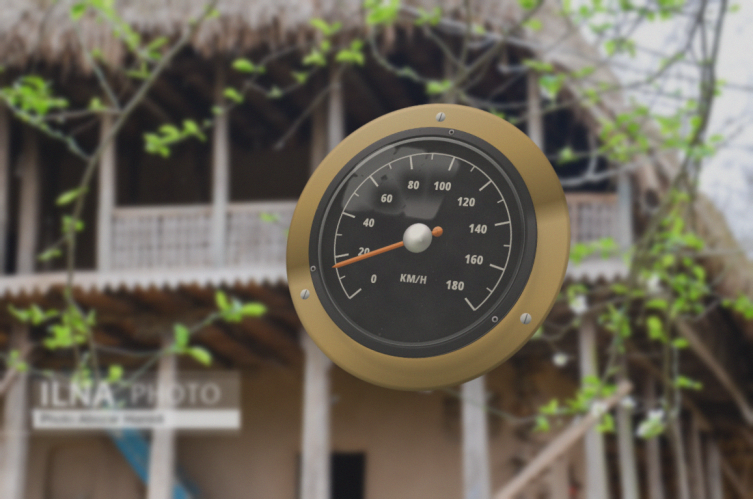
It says 15
